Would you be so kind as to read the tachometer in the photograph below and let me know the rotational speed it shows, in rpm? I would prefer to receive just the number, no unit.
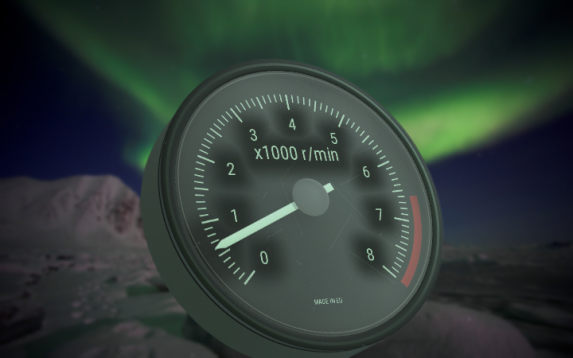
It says 600
